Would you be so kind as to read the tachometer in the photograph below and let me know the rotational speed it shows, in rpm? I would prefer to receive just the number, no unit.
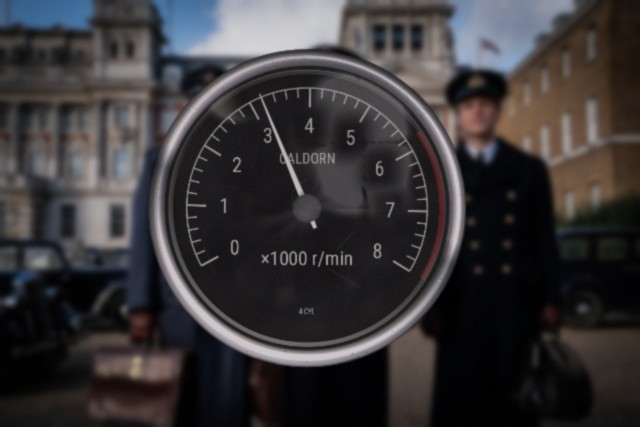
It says 3200
